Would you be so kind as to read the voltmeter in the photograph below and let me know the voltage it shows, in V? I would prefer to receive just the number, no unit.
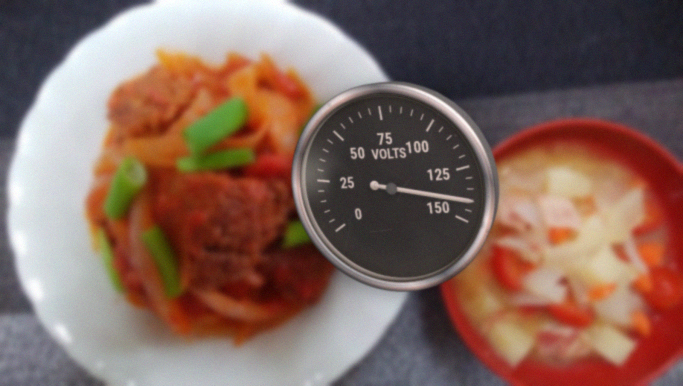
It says 140
